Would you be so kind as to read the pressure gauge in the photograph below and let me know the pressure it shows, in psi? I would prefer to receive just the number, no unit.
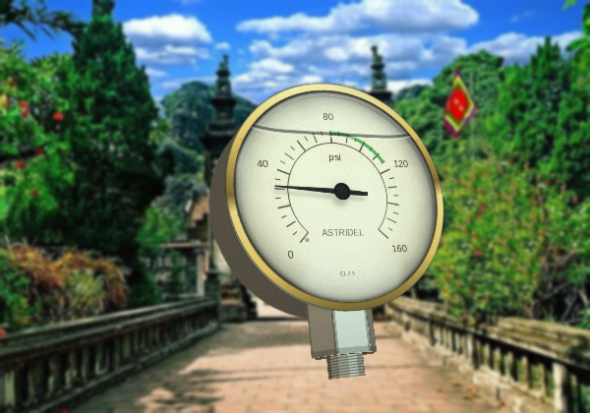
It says 30
